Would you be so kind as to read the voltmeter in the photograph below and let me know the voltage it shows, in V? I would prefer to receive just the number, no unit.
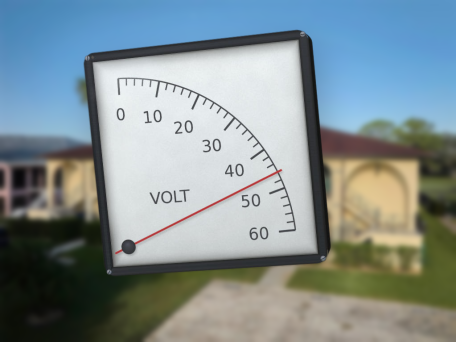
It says 46
